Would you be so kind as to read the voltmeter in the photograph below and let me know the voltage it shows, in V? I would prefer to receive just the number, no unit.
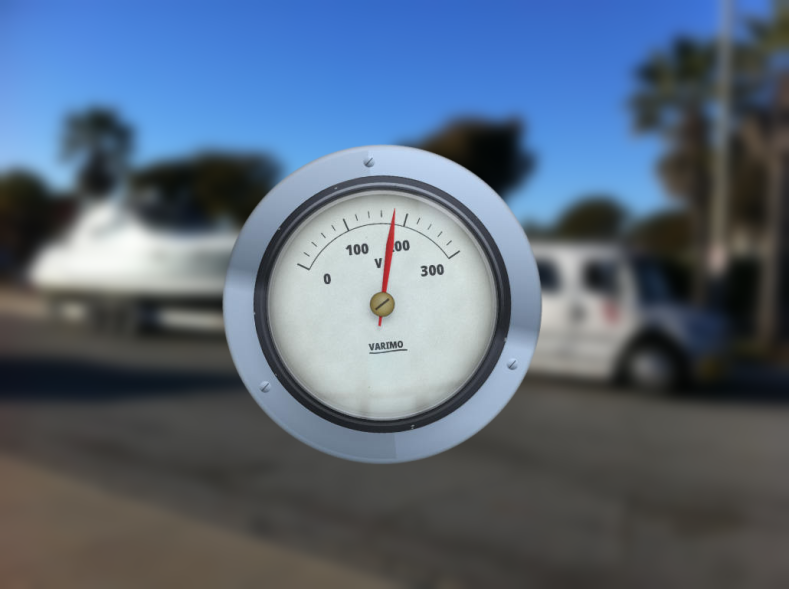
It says 180
